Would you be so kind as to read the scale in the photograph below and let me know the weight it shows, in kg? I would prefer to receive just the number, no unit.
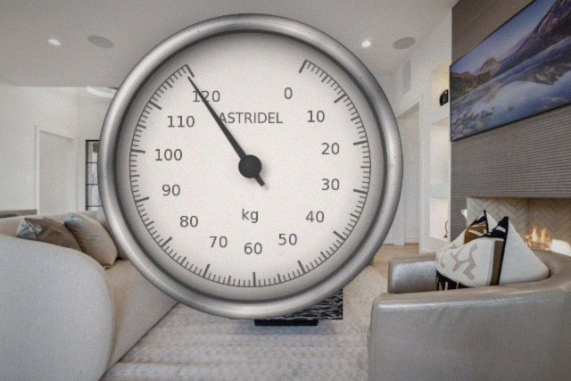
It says 119
